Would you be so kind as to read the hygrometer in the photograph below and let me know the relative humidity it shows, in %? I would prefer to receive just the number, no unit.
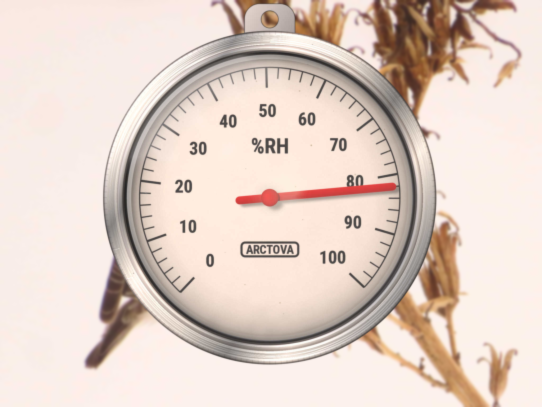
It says 82
